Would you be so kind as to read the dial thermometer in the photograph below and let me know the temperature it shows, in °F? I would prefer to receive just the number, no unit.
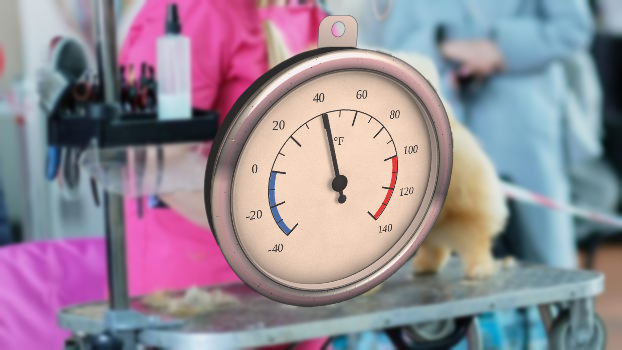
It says 40
